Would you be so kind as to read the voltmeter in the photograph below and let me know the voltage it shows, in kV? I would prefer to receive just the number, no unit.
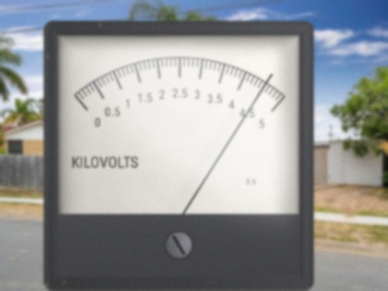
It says 4.5
